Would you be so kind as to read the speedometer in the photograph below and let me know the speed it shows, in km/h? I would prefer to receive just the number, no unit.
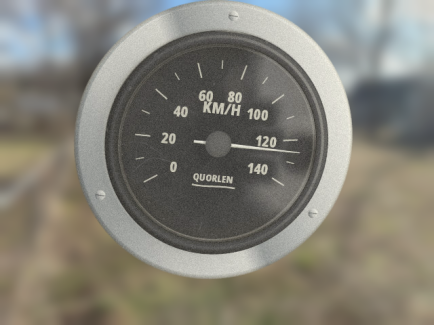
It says 125
